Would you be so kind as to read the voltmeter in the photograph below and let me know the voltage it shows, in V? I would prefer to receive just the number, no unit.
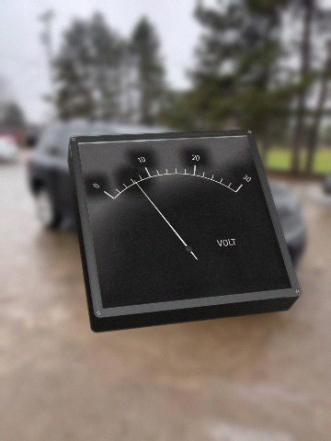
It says 6
